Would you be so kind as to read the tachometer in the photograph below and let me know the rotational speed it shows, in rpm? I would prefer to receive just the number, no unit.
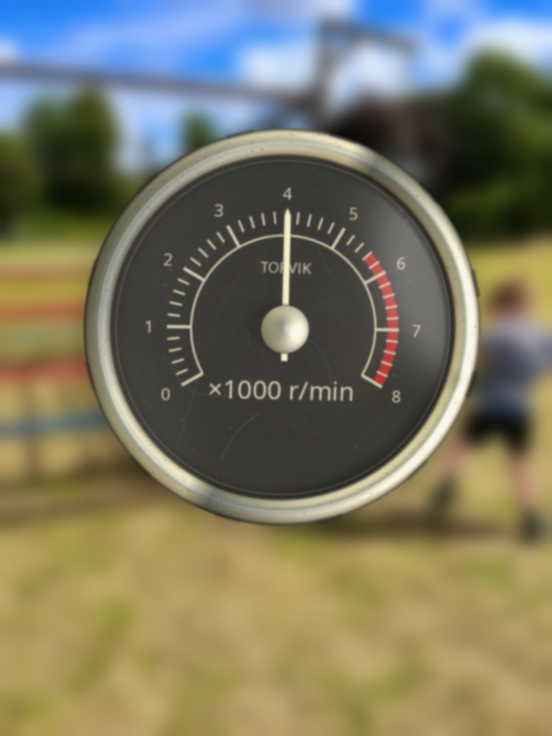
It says 4000
